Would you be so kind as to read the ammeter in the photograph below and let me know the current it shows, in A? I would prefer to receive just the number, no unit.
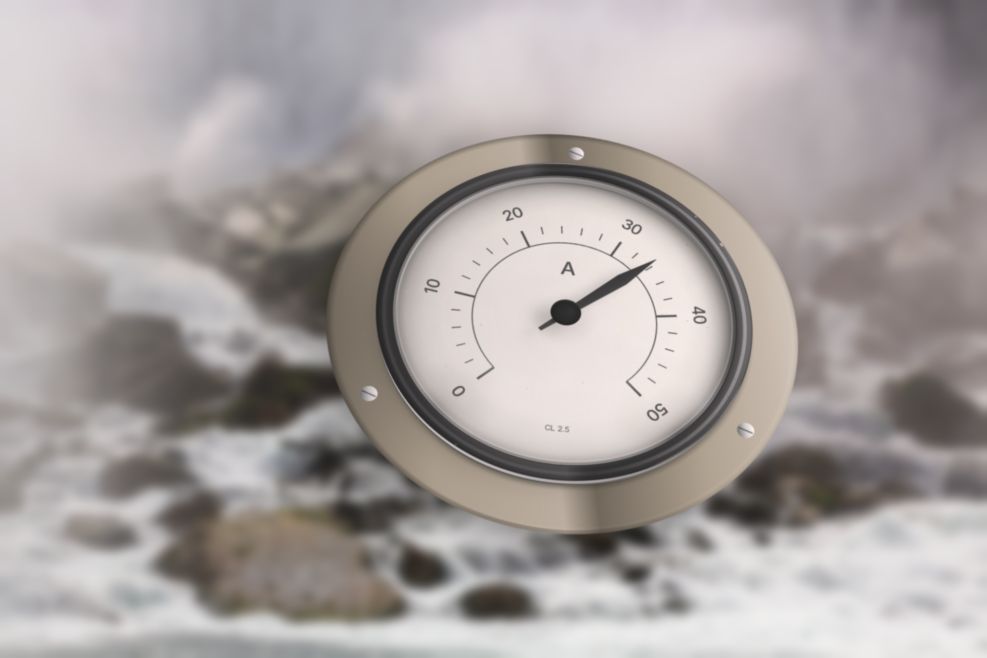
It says 34
